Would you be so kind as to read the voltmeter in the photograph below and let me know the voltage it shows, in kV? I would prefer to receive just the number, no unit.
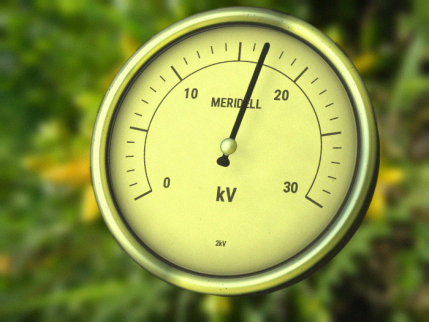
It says 17
